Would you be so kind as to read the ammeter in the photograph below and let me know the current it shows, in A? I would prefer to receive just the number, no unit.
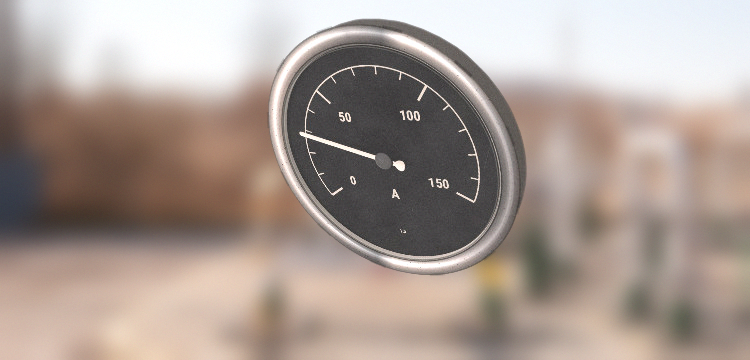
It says 30
